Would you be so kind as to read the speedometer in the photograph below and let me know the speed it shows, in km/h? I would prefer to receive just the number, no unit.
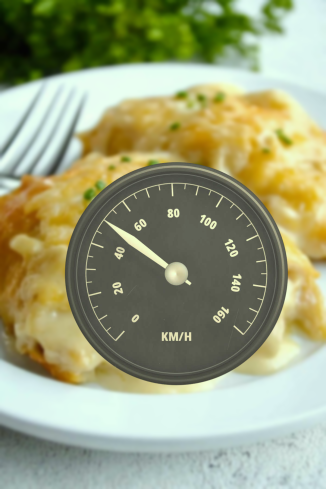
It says 50
